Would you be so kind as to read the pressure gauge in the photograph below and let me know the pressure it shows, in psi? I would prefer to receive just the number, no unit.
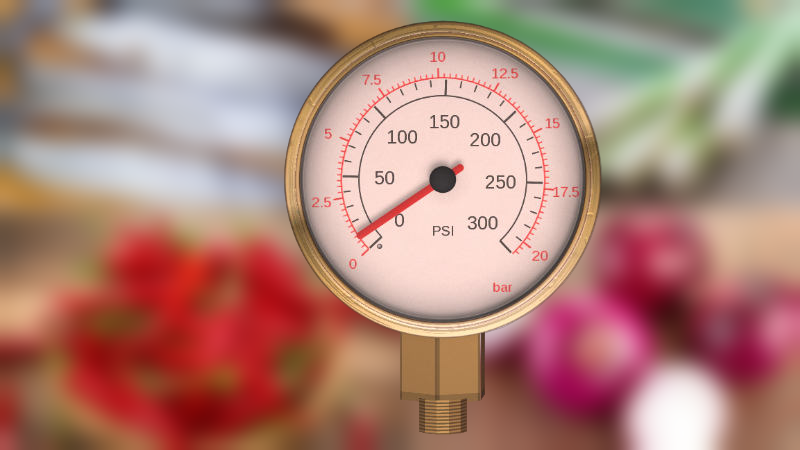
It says 10
